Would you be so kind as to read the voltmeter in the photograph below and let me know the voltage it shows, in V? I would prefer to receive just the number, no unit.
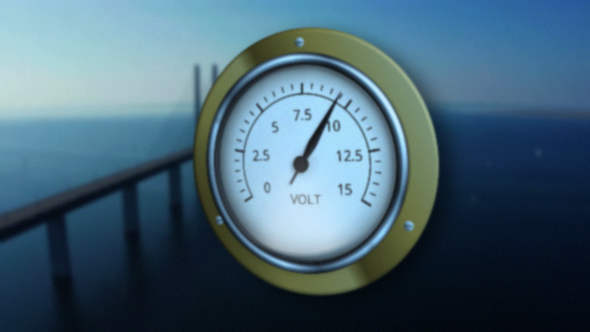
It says 9.5
